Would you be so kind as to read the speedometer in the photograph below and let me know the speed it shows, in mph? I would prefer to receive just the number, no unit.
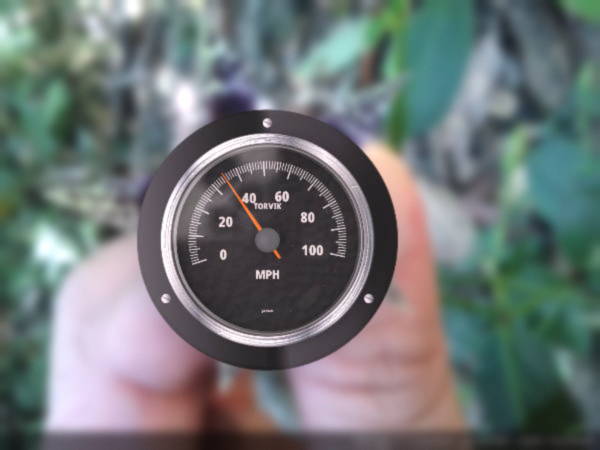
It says 35
